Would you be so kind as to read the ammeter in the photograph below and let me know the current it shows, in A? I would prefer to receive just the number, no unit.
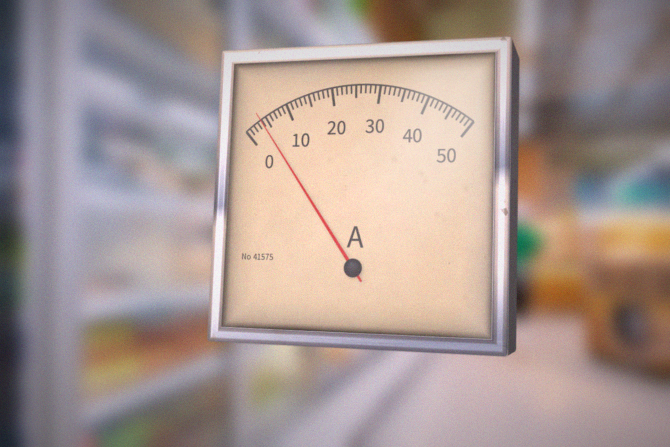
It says 4
